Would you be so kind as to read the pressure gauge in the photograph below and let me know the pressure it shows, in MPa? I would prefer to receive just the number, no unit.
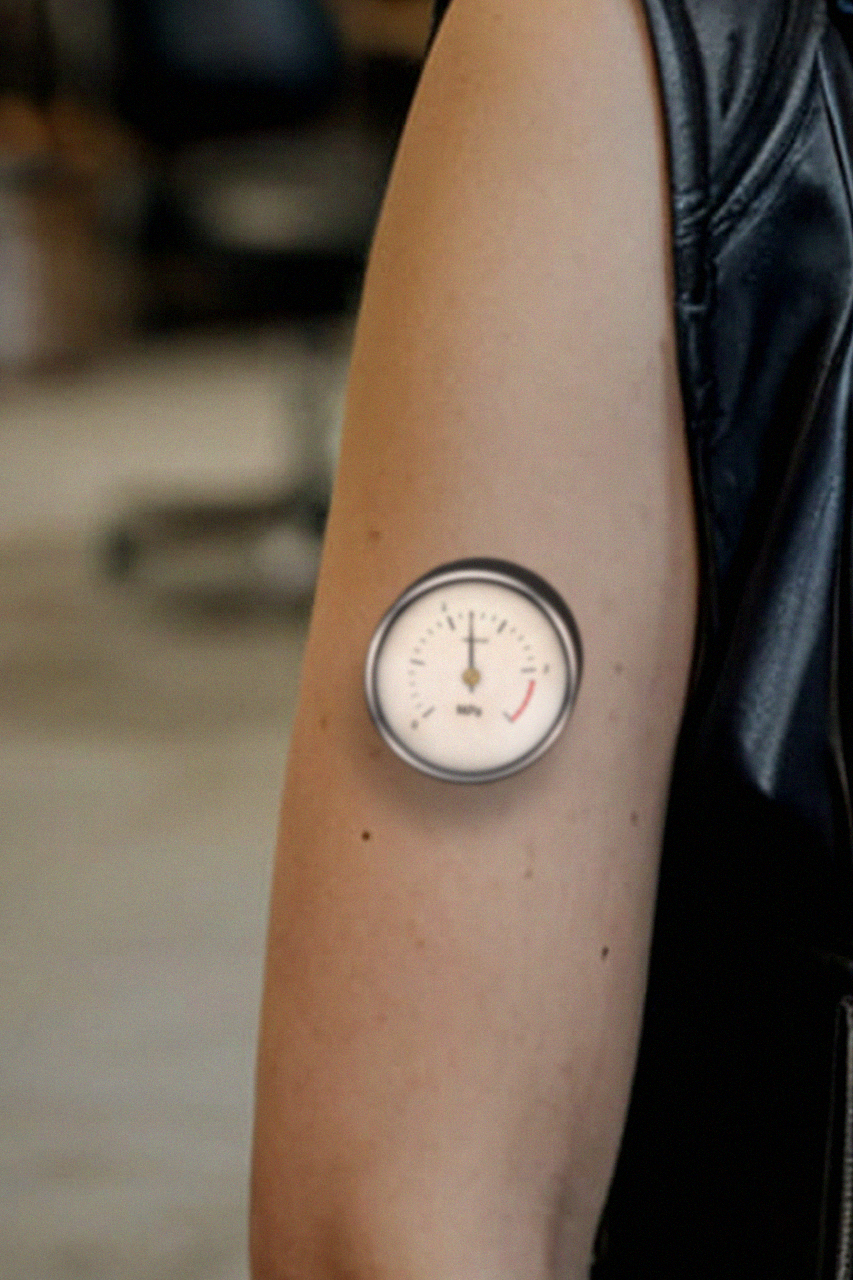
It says 1.2
